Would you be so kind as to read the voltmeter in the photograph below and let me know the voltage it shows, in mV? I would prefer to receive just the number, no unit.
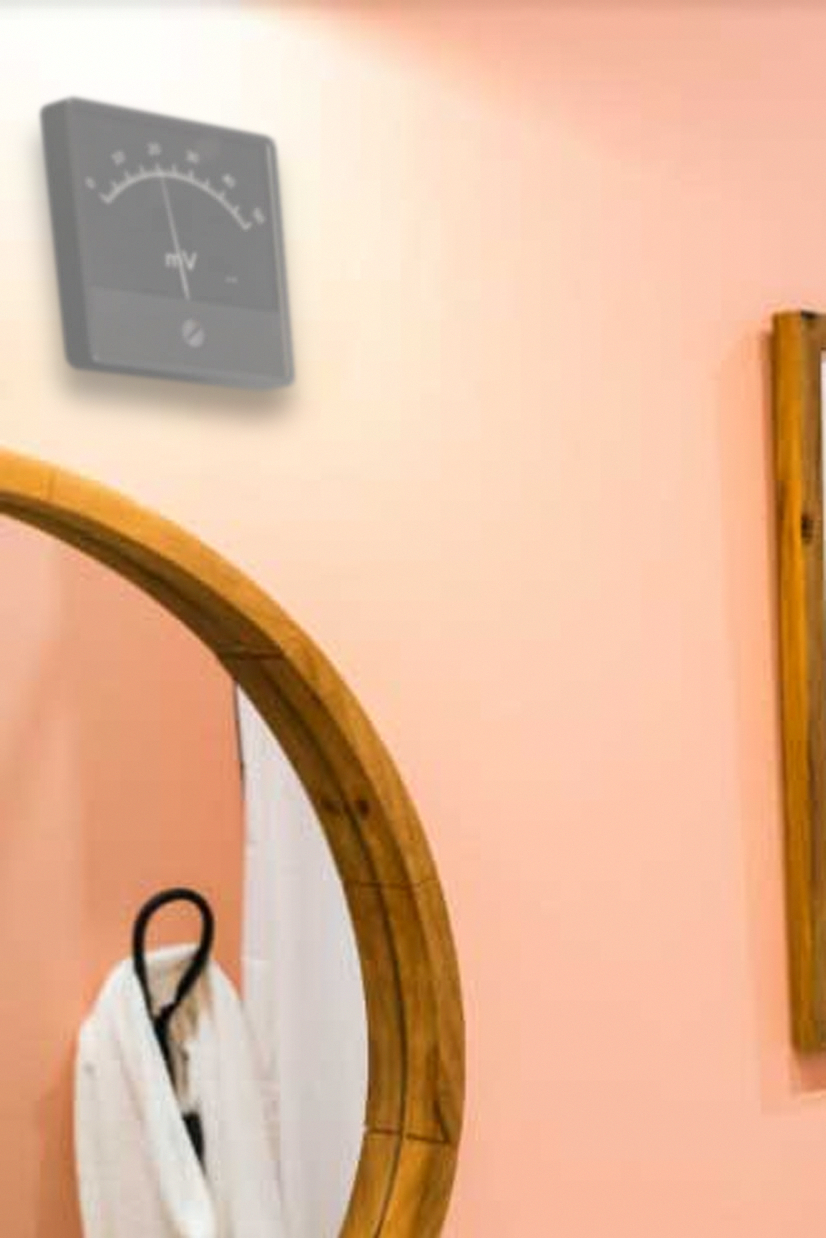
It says 20
